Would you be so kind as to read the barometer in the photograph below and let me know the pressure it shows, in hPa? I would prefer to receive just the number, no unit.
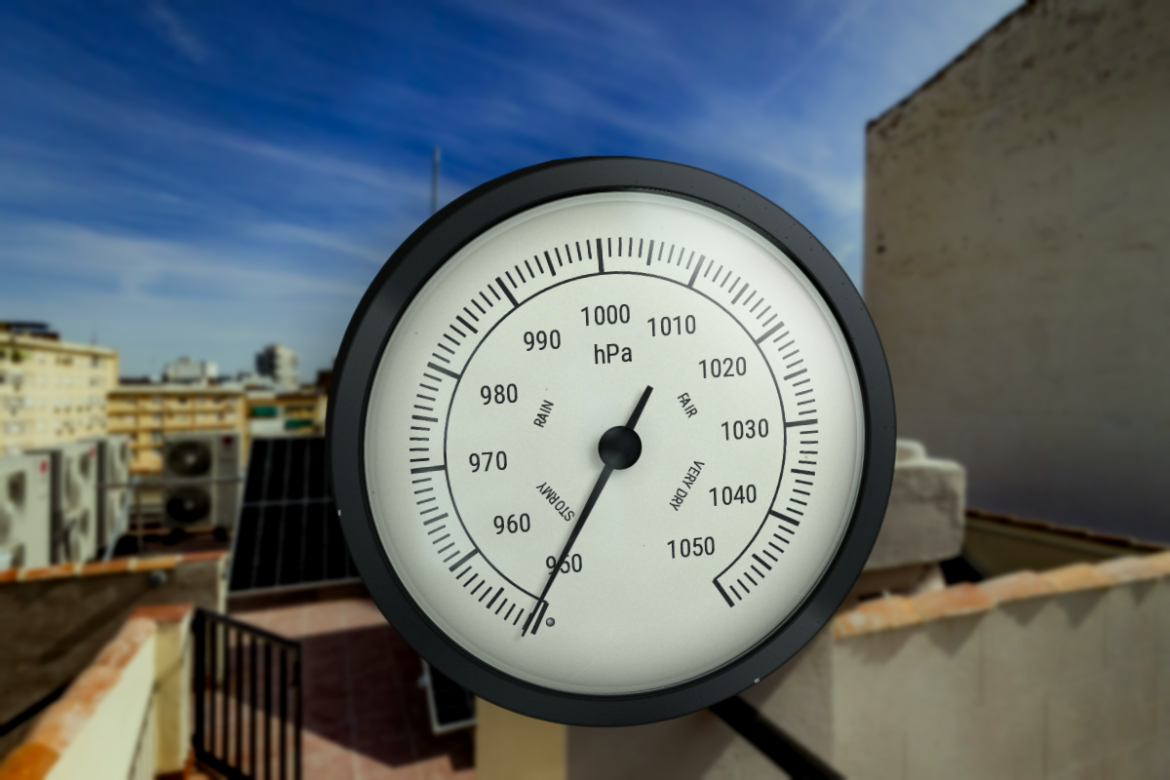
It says 951
